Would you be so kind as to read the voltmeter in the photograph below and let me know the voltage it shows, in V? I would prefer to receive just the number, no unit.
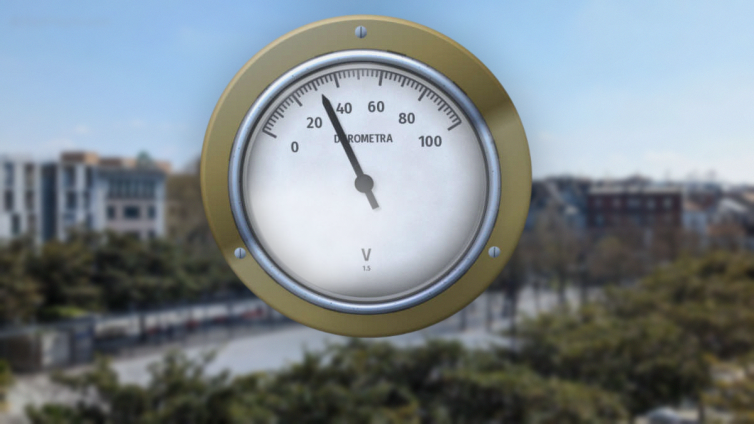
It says 32
